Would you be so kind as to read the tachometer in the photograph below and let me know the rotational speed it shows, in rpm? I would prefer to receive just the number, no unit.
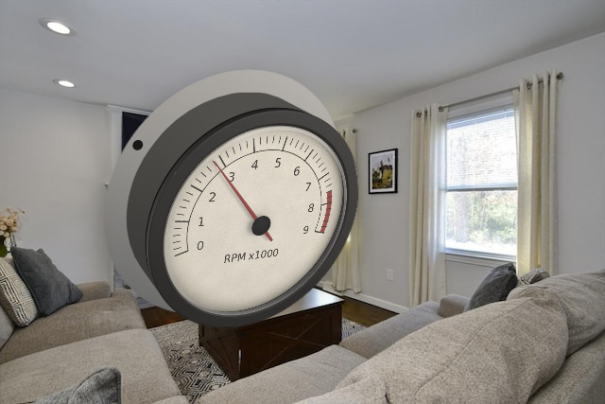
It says 2800
